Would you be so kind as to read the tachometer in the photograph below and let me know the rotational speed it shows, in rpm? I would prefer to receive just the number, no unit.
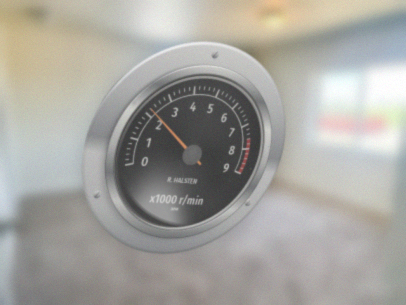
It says 2200
